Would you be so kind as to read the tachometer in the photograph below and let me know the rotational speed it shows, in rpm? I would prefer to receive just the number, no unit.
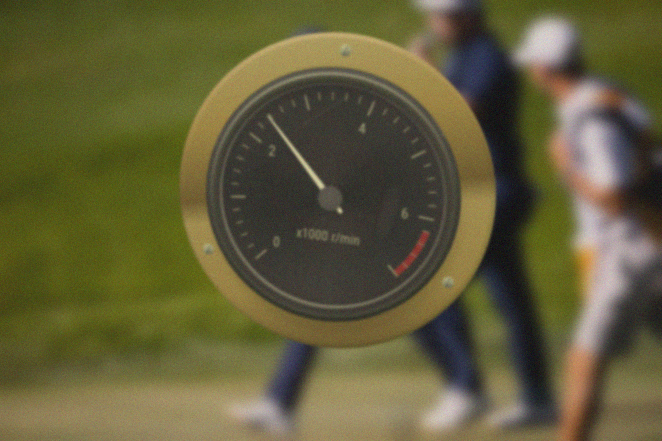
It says 2400
